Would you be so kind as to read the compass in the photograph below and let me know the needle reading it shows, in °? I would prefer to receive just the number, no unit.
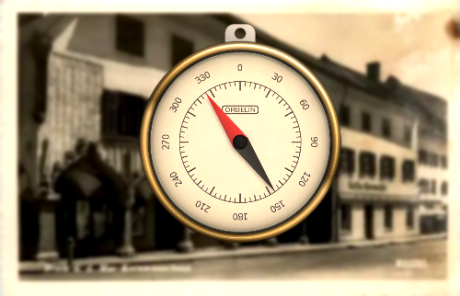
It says 325
